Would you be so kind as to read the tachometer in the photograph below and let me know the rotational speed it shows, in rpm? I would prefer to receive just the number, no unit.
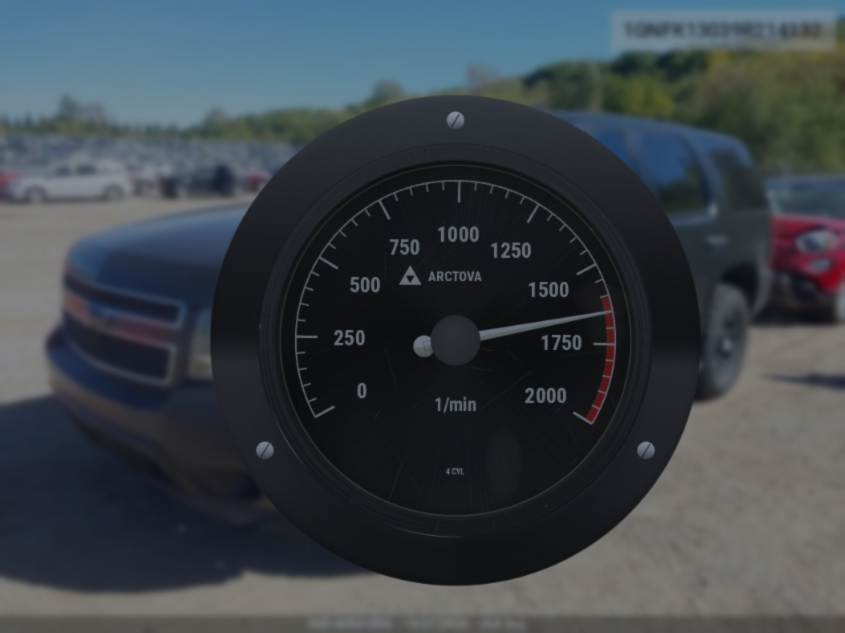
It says 1650
